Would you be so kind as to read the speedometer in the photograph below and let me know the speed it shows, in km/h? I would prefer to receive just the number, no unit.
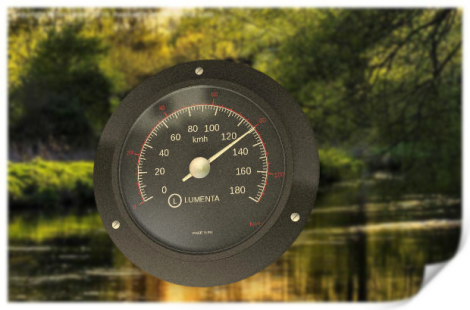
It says 130
